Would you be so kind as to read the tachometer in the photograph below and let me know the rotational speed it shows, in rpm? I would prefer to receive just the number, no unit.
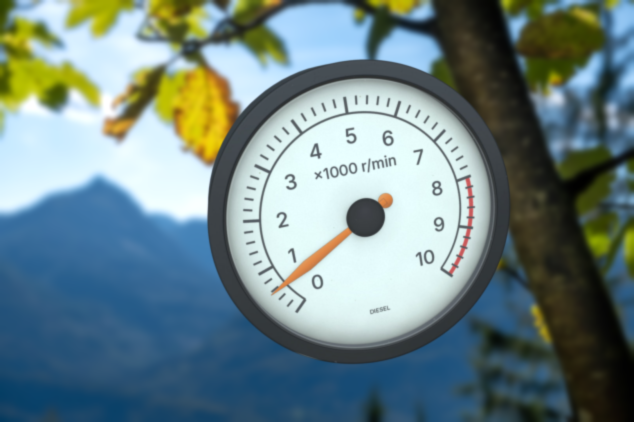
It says 600
